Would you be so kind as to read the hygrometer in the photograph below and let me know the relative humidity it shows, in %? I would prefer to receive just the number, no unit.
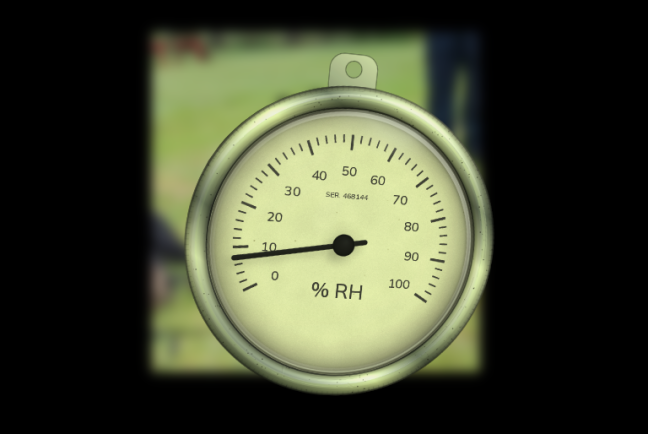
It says 8
